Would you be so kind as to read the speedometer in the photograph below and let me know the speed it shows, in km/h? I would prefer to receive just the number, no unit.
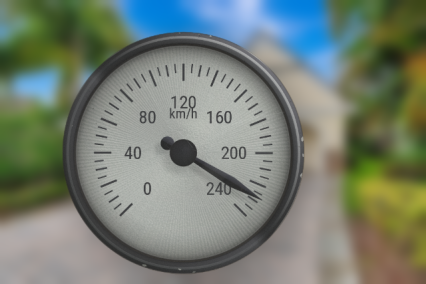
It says 227.5
